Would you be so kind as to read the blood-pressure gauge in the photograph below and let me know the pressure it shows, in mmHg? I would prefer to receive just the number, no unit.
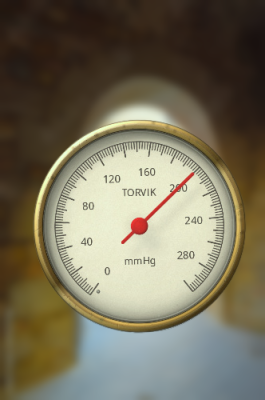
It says 200
